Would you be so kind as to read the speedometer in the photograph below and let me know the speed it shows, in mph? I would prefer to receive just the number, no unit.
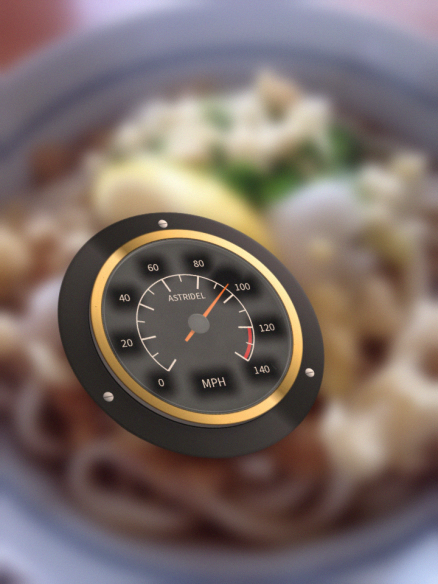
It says 95
